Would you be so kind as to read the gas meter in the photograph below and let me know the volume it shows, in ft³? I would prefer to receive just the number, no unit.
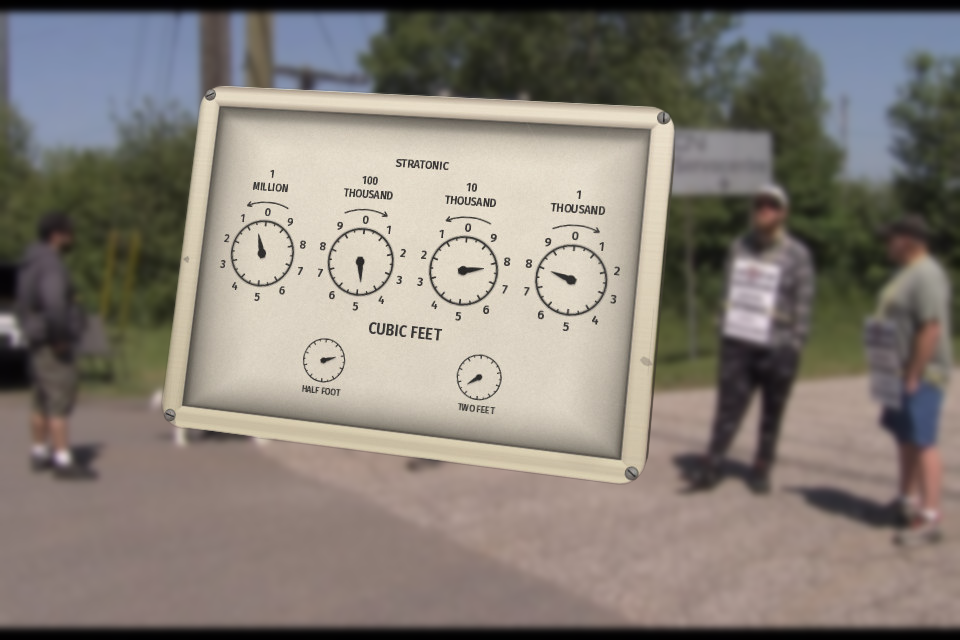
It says 47800
